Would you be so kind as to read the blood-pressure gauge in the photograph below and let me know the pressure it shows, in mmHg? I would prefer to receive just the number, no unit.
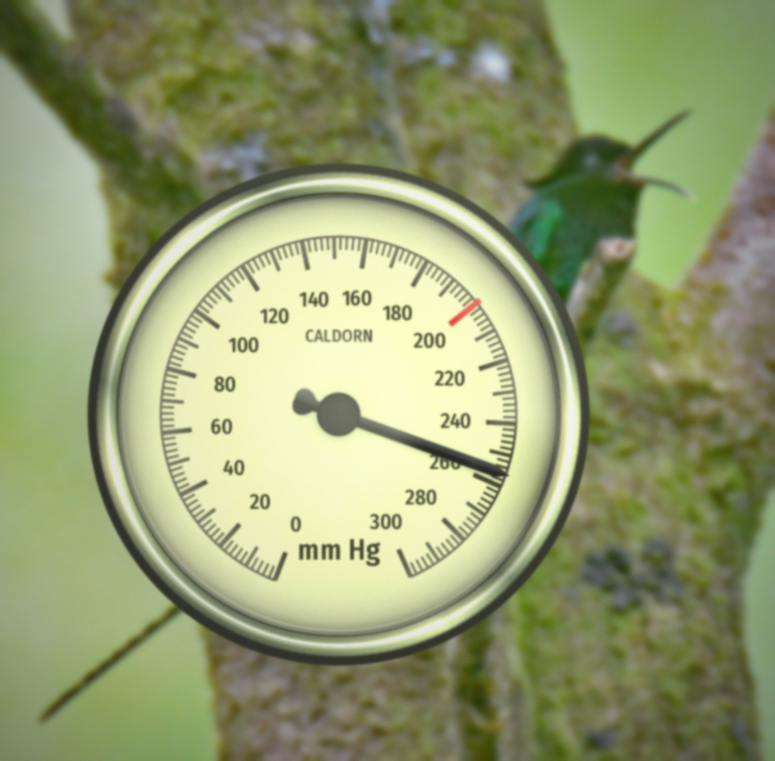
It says 256
